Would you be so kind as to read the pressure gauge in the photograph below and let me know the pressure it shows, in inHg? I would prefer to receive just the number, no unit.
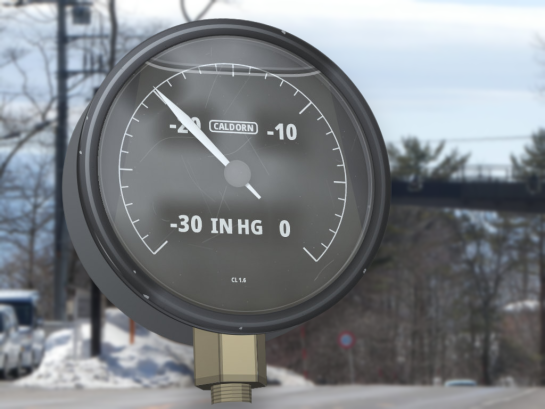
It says -20
